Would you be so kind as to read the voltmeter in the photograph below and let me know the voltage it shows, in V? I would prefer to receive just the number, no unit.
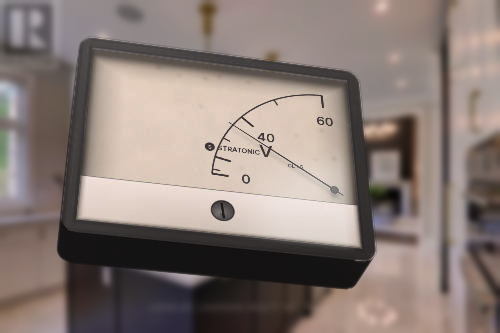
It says 35
